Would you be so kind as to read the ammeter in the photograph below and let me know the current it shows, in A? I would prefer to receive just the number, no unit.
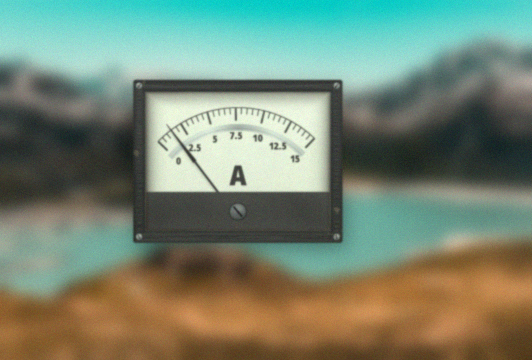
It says 1.5
